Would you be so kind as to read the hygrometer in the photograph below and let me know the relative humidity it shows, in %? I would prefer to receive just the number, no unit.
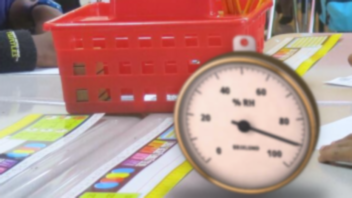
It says 90
